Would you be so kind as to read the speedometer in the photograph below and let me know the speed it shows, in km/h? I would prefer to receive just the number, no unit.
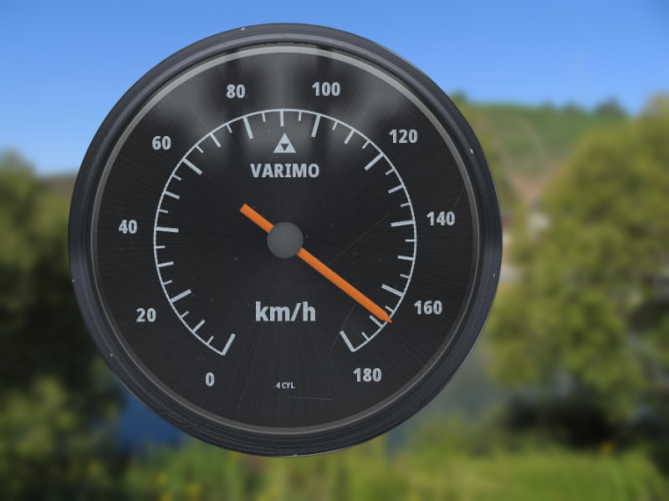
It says 167.5
